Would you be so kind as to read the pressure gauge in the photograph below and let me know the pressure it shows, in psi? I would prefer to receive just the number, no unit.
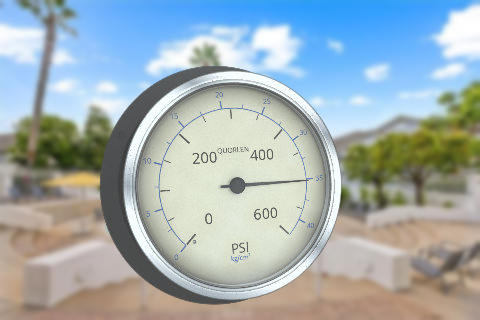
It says 500
